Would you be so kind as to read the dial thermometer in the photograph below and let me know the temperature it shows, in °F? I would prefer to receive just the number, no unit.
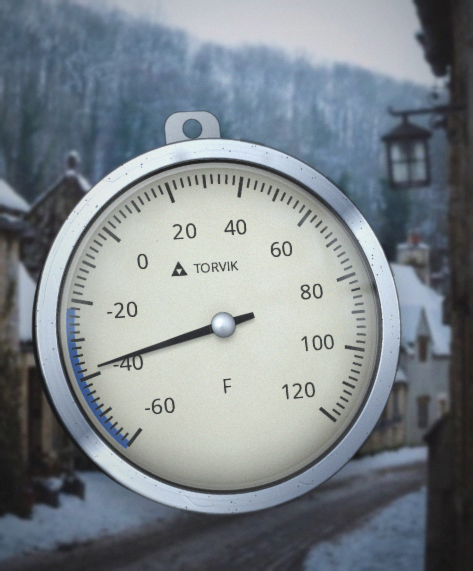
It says -38
